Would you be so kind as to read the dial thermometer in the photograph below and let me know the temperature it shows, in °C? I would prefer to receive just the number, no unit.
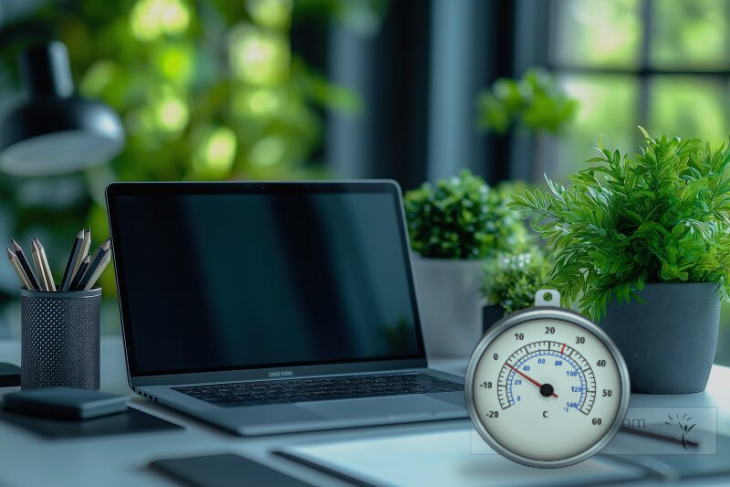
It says 0
